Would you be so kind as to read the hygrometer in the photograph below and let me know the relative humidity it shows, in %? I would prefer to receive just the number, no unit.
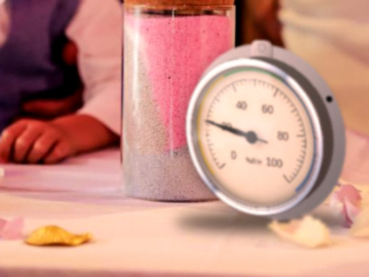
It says 20
